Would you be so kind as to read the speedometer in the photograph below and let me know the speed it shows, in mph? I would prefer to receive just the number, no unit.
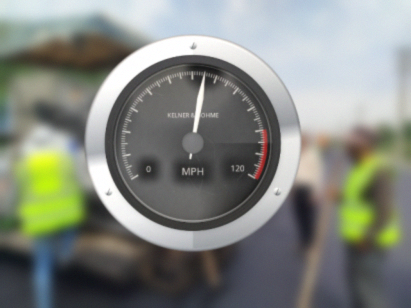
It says 65
